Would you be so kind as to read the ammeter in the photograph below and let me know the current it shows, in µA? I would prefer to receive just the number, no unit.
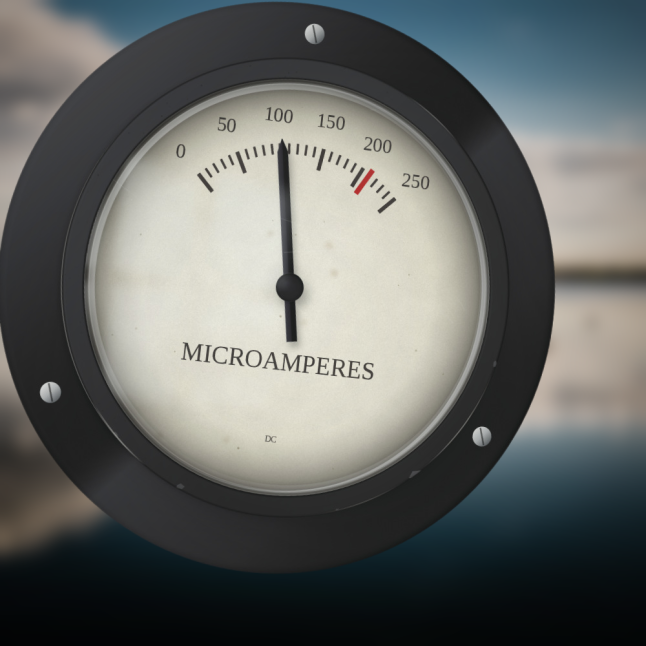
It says 100
